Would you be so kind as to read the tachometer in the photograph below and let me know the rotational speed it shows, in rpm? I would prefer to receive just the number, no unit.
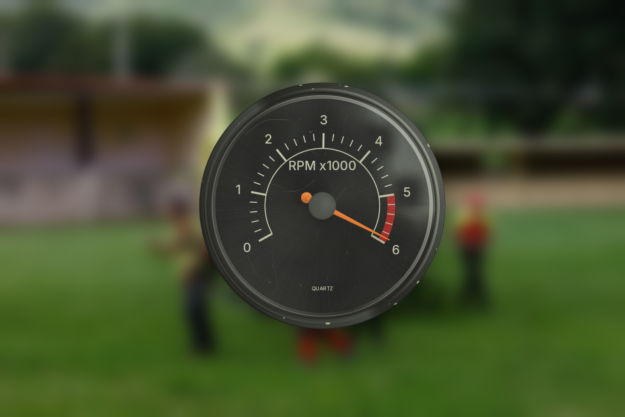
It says 5900
